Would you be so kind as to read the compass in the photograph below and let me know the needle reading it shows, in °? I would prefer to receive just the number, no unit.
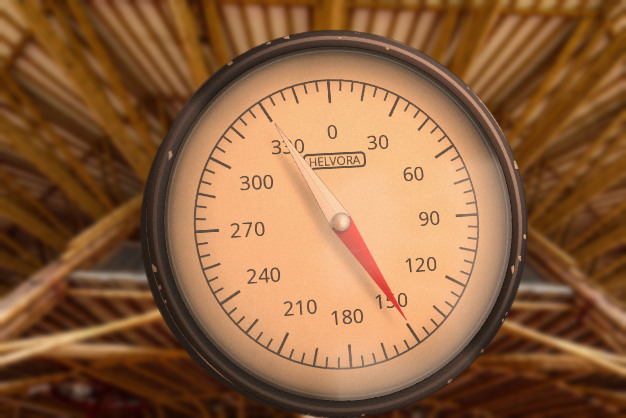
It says 150
